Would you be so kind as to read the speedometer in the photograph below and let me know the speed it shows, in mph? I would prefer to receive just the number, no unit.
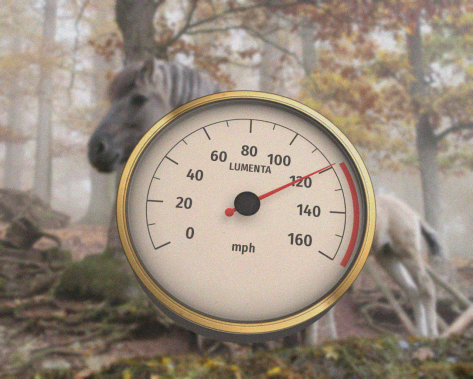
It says 120
